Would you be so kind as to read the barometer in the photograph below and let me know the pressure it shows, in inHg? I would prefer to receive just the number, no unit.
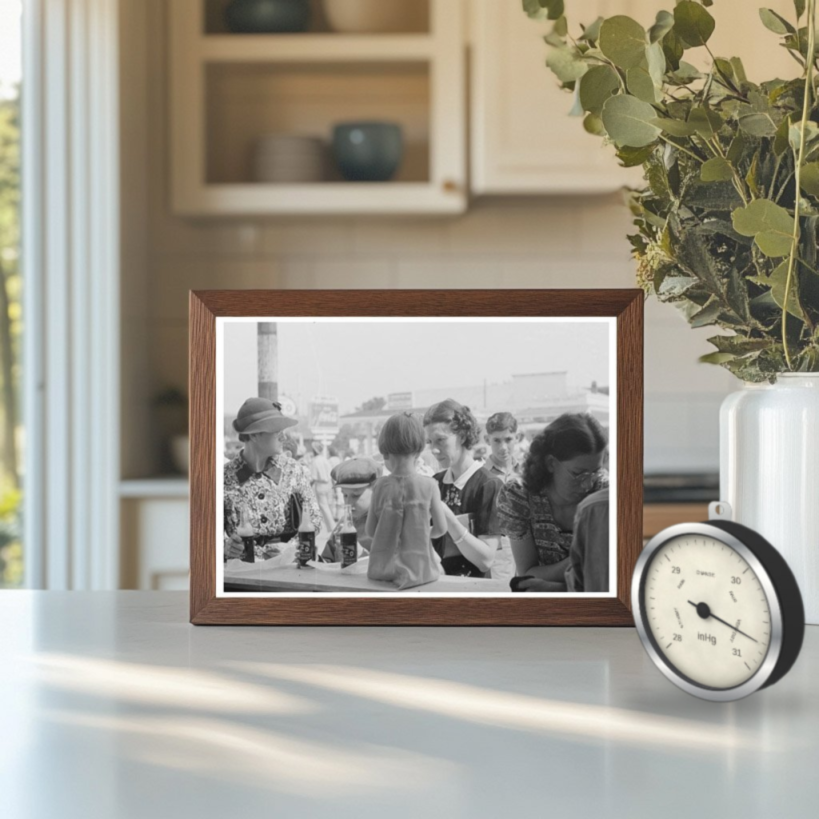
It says 30.7
